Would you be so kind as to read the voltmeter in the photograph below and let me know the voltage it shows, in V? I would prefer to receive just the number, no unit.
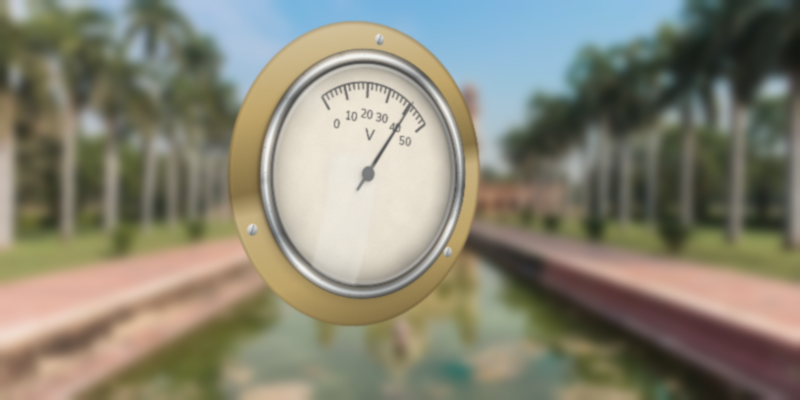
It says 40
